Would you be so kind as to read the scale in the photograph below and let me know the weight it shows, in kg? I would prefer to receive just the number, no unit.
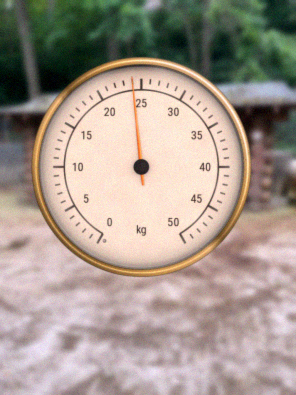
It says 24
